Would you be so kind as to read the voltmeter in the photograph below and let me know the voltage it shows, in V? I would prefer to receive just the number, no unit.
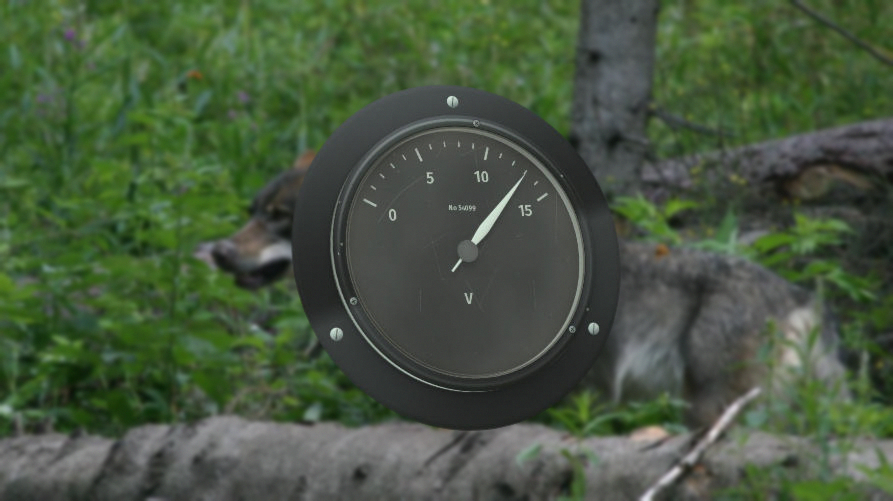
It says 13
